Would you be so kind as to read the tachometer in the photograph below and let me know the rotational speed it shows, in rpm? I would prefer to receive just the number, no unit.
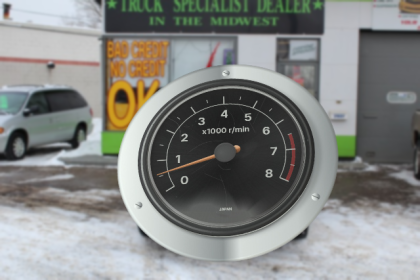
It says 500
